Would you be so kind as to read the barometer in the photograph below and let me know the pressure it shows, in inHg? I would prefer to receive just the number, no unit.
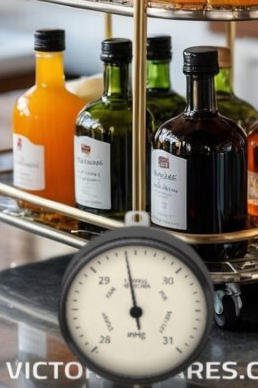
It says 29.4
